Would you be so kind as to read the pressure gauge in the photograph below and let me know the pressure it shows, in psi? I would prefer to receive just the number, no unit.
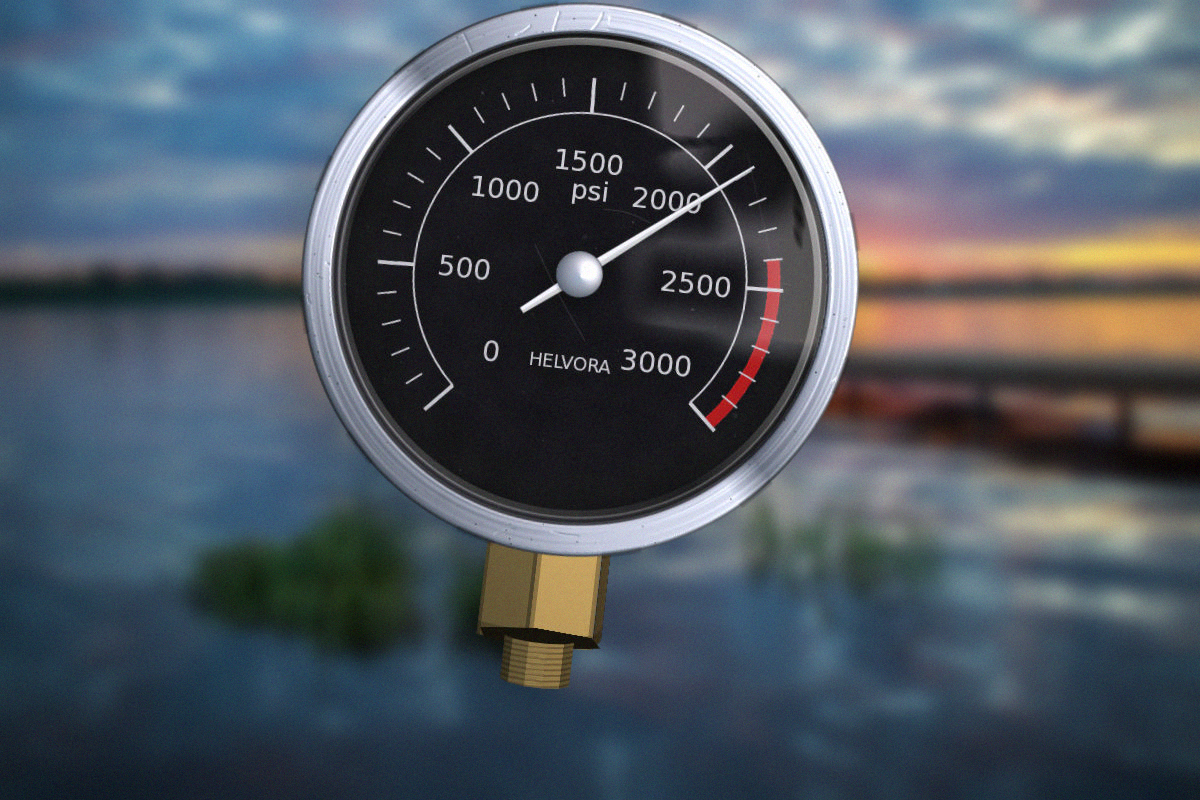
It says 2100
